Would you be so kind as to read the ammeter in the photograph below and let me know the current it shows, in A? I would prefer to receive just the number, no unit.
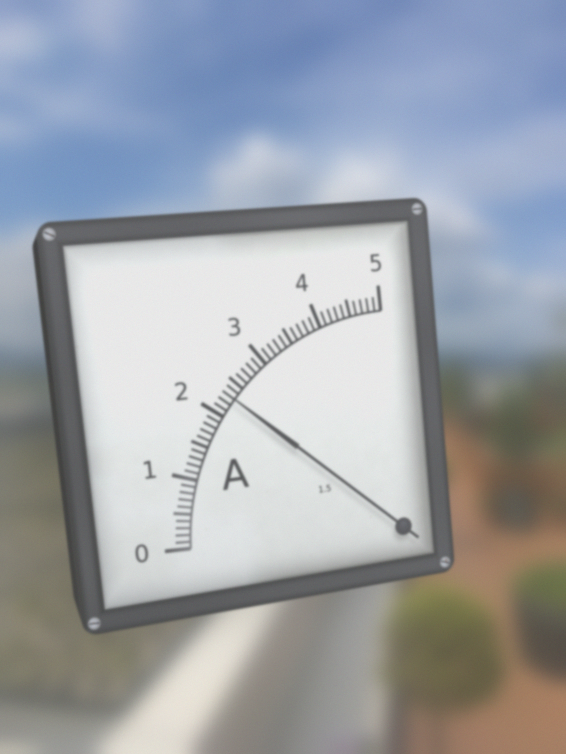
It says 2.3
